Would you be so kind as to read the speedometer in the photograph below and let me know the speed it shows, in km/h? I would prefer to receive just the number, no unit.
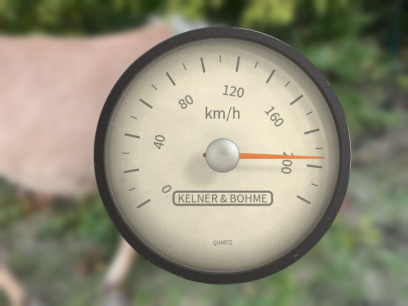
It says 195
